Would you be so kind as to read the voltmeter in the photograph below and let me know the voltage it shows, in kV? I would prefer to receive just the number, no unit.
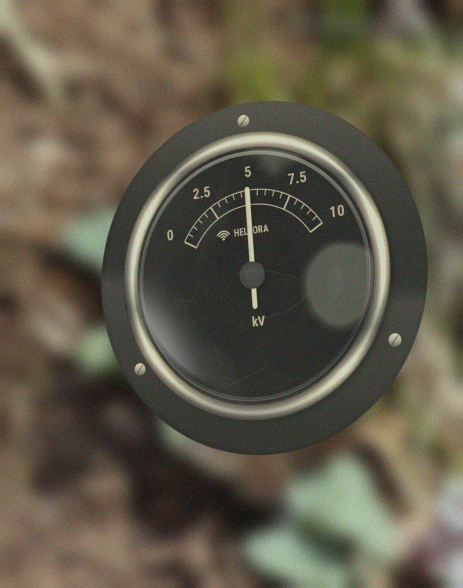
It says 5
